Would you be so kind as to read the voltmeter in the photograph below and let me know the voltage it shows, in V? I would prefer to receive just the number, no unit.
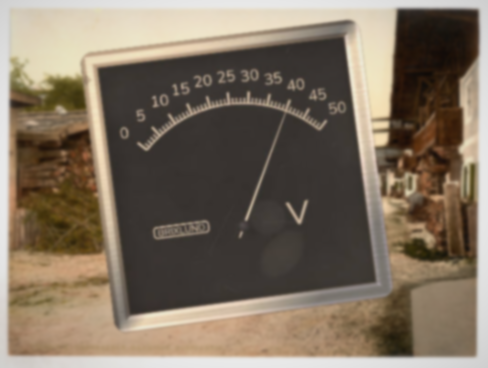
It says 40
